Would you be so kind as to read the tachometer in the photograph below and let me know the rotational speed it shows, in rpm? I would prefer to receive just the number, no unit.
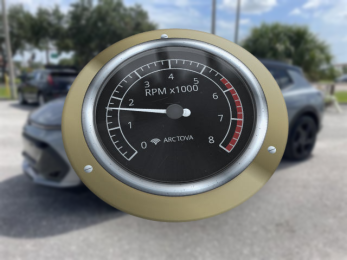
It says 1600
